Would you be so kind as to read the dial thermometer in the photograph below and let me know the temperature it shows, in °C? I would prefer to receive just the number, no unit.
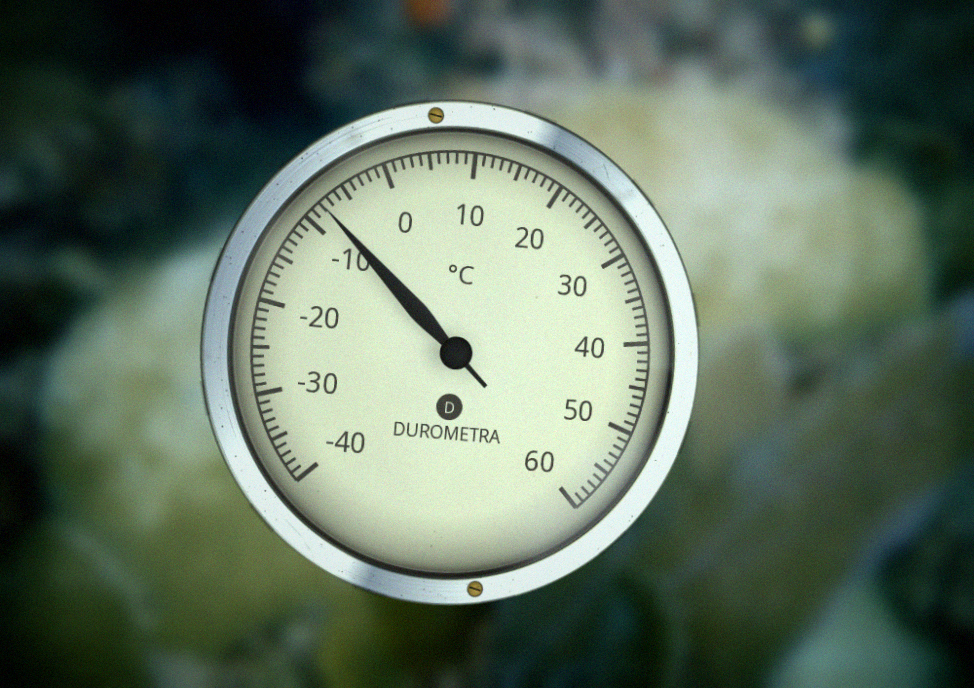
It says -8
